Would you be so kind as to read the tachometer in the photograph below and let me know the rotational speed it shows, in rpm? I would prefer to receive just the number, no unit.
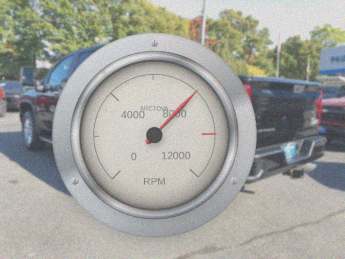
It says 8000
